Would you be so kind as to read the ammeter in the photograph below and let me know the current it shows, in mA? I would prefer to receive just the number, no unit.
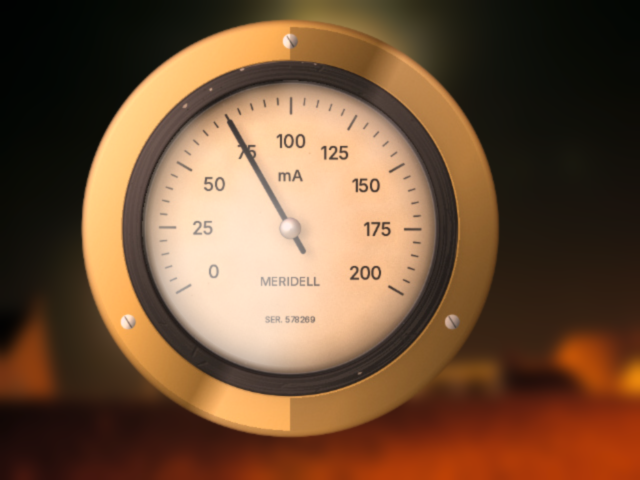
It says 75
